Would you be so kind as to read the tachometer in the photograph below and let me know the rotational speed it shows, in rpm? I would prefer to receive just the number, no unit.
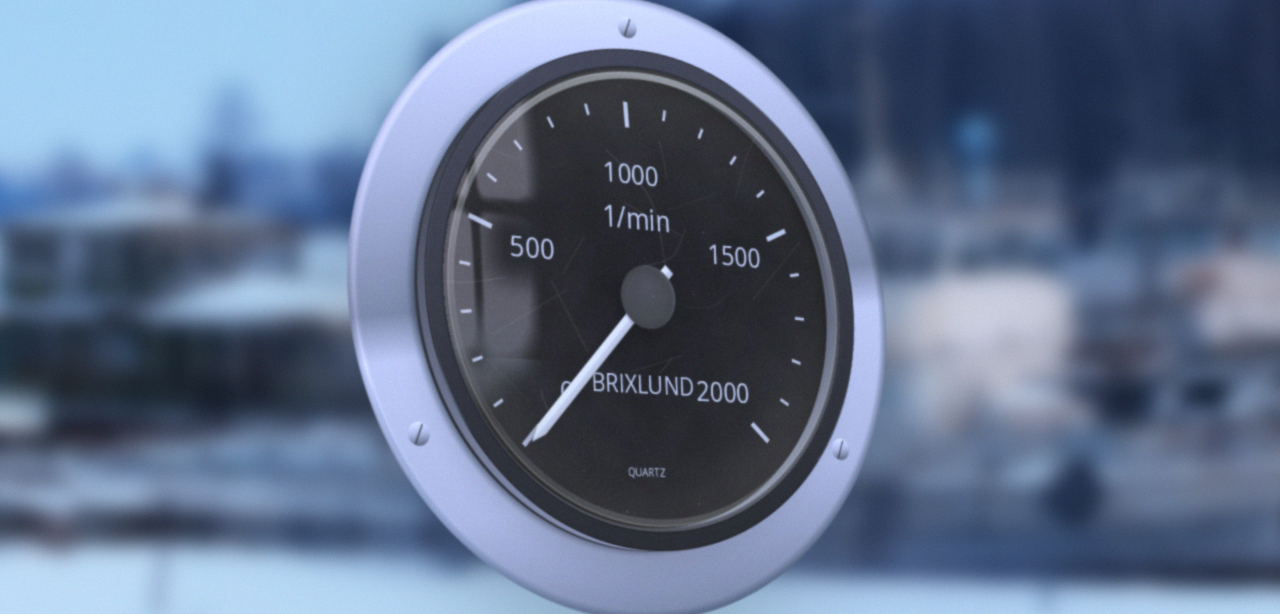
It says 0
